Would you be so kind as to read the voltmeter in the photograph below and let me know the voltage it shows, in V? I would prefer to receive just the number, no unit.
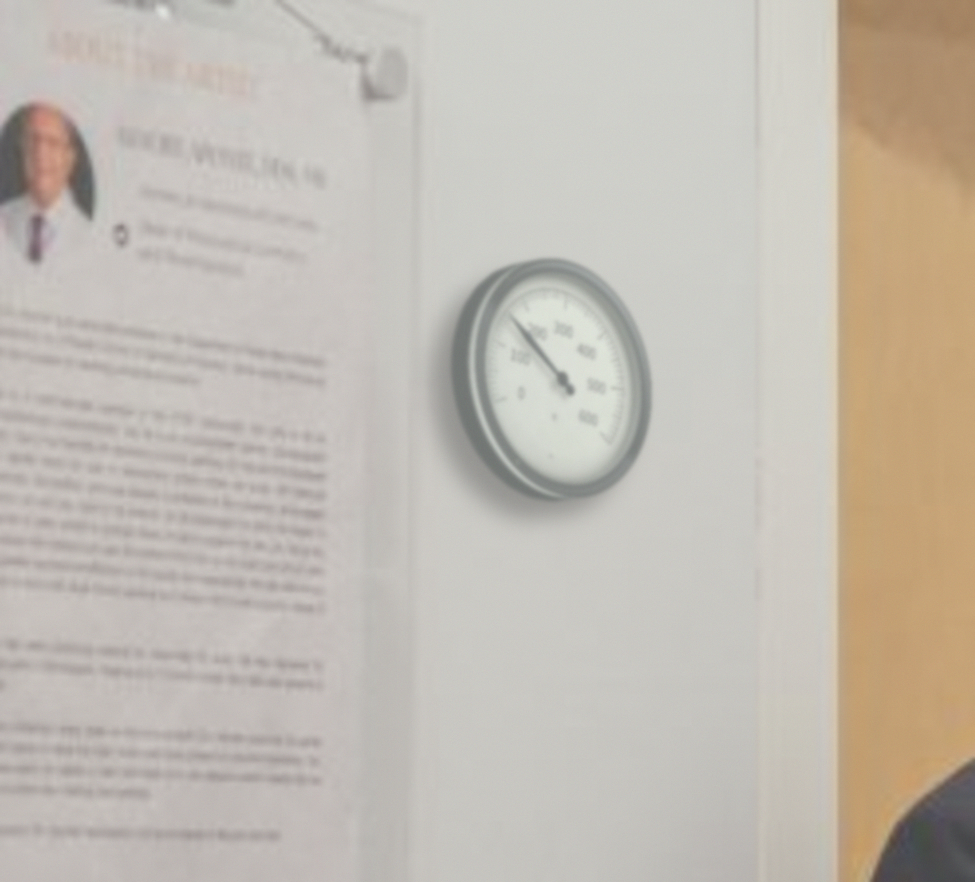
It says 150
